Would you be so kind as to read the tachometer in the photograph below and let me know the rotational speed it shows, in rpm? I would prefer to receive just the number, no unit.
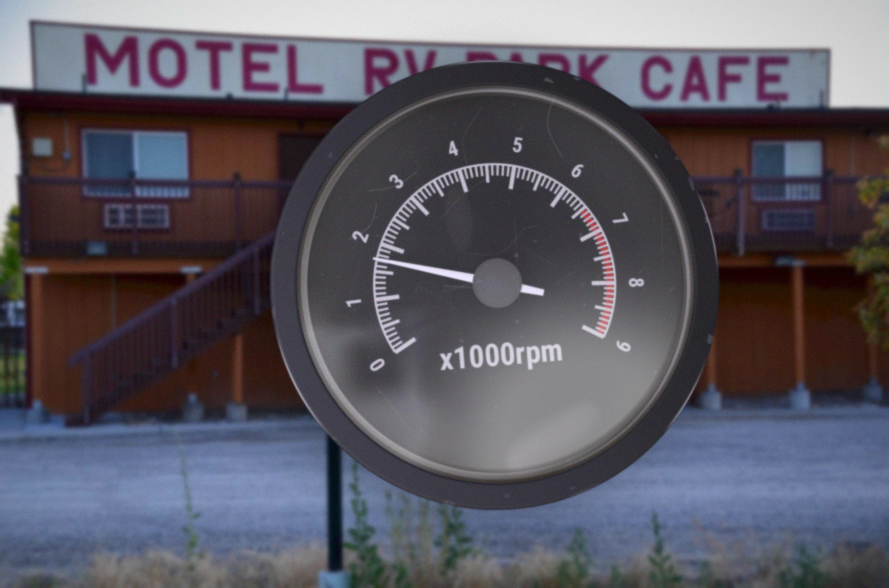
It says 1700
